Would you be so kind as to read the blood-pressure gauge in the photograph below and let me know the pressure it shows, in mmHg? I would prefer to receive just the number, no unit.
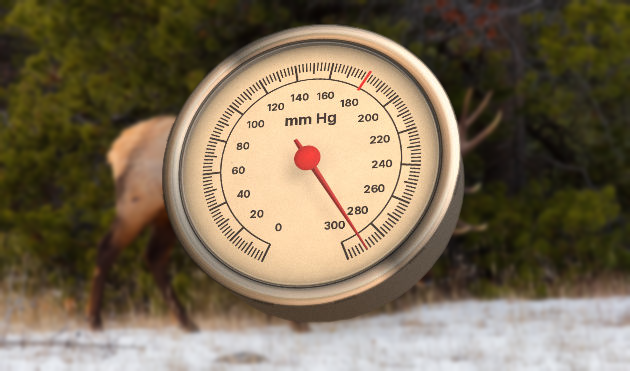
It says 290
